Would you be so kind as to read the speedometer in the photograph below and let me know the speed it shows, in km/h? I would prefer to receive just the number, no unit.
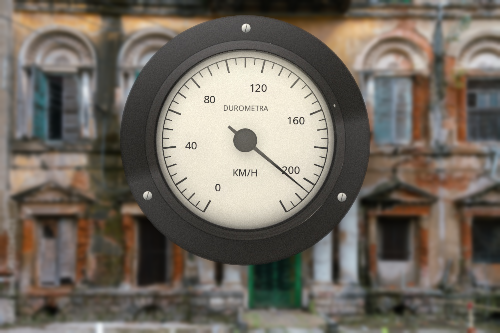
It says 205
